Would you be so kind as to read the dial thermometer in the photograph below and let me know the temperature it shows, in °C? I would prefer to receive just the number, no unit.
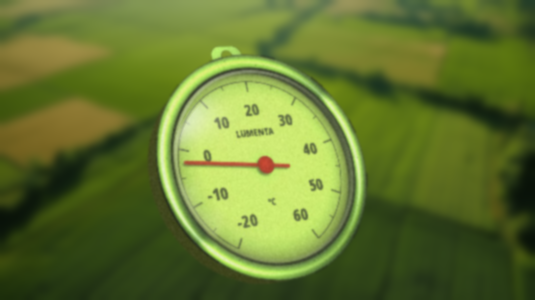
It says -2.5
